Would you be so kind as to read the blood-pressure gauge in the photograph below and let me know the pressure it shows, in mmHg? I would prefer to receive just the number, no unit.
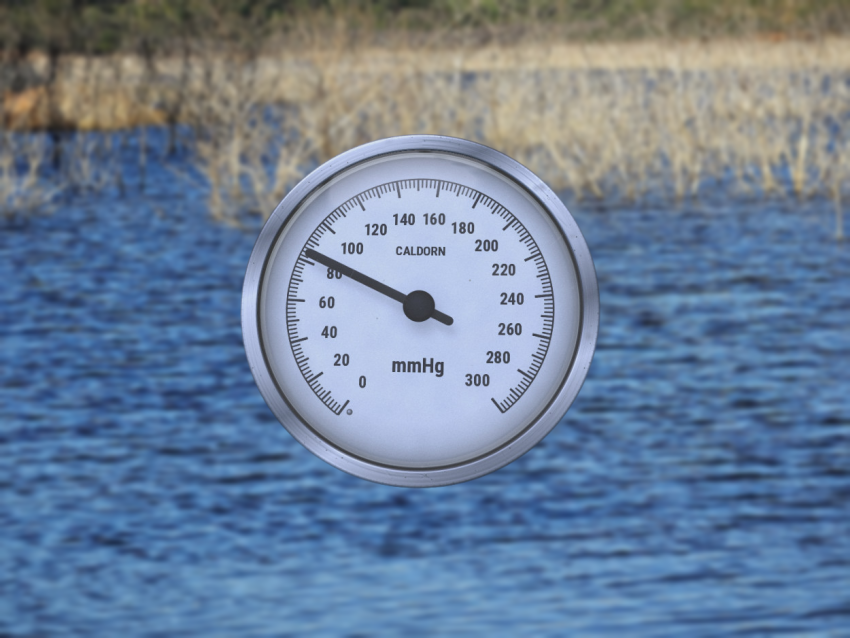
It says 84
